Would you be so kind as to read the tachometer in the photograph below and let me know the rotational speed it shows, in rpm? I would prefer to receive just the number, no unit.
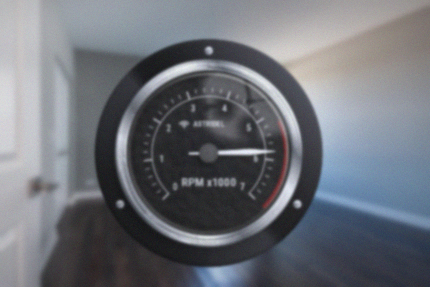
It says 5800
